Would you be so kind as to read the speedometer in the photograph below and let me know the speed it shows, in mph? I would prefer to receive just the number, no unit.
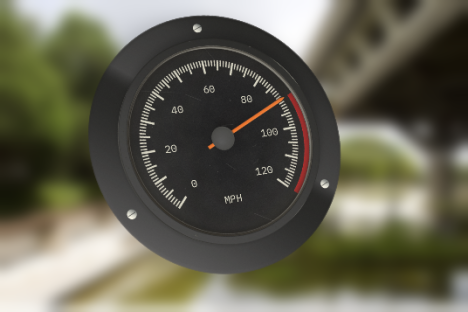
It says 90
